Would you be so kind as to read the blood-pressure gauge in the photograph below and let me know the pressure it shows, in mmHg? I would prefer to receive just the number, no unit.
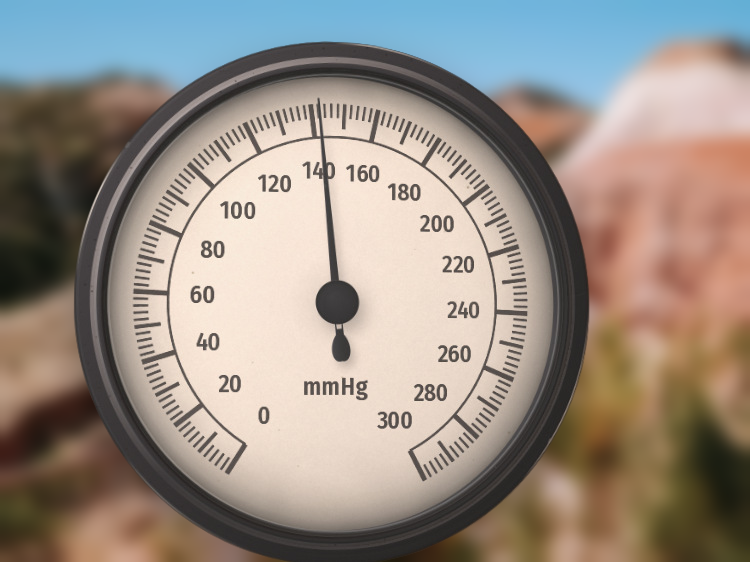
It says 142
